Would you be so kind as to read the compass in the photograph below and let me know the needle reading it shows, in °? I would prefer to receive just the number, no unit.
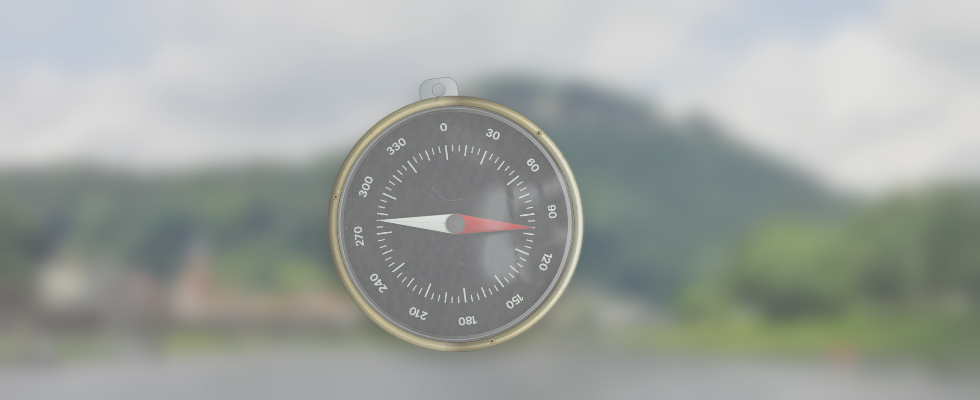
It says 100
